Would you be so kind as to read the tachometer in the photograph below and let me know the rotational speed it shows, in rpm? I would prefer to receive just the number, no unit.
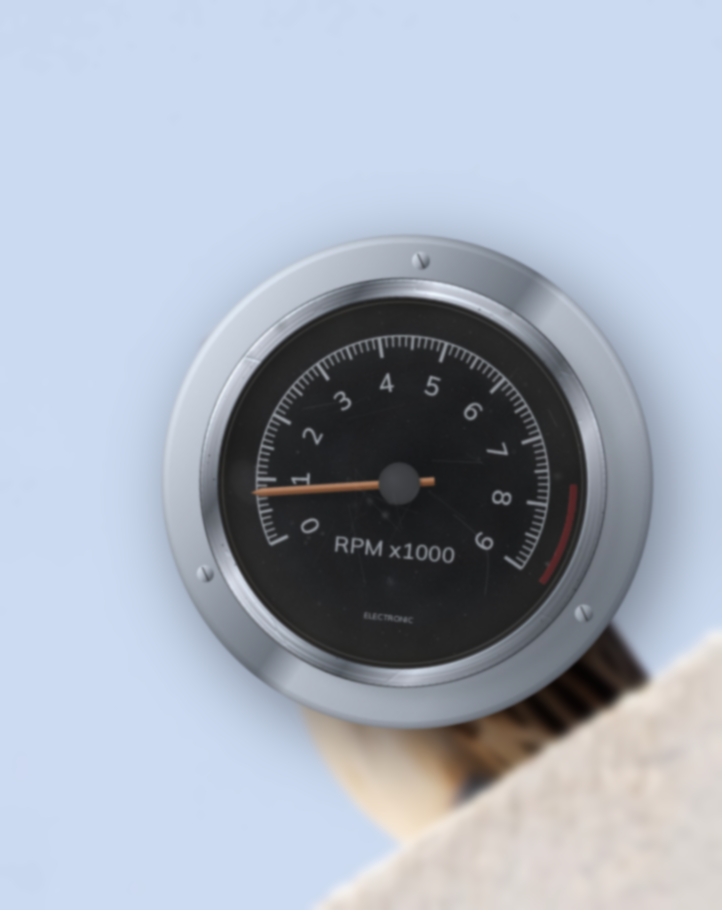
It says 800
